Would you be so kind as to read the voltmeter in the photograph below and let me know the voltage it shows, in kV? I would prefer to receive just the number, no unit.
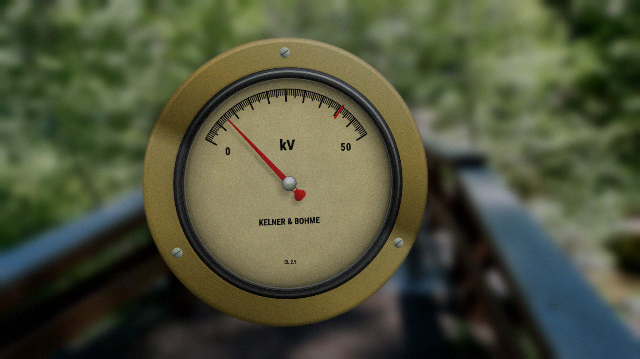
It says 7.5
